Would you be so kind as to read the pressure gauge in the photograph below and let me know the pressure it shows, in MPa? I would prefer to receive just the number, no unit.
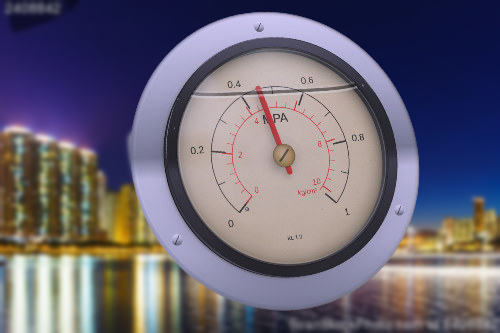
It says 0.45
